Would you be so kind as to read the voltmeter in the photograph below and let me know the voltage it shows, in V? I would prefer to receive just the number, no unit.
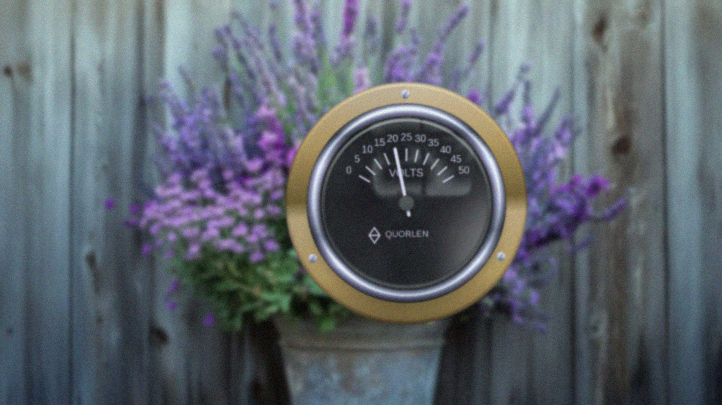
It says 20
